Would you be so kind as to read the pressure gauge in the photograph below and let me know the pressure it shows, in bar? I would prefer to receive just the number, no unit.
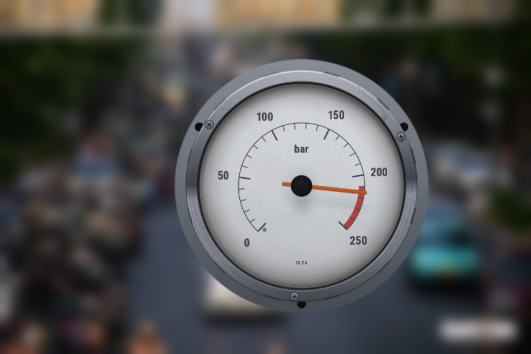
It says 215
